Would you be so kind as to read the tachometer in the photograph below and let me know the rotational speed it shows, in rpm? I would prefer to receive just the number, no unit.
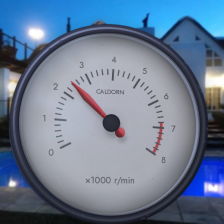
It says 2400
